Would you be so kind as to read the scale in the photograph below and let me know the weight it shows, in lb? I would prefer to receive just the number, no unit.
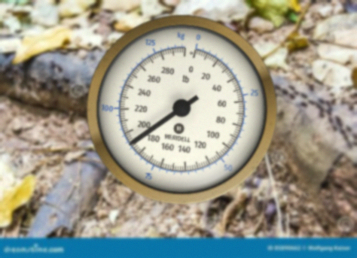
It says 190
